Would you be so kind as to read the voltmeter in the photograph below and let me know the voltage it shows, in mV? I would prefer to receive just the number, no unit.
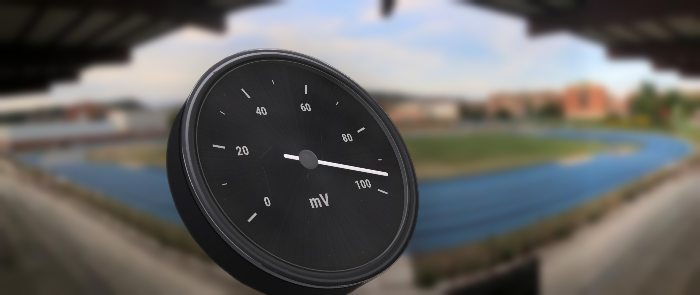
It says 95
